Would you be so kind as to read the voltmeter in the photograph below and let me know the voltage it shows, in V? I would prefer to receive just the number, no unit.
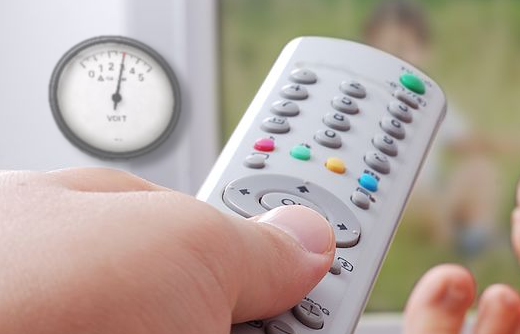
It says 3
